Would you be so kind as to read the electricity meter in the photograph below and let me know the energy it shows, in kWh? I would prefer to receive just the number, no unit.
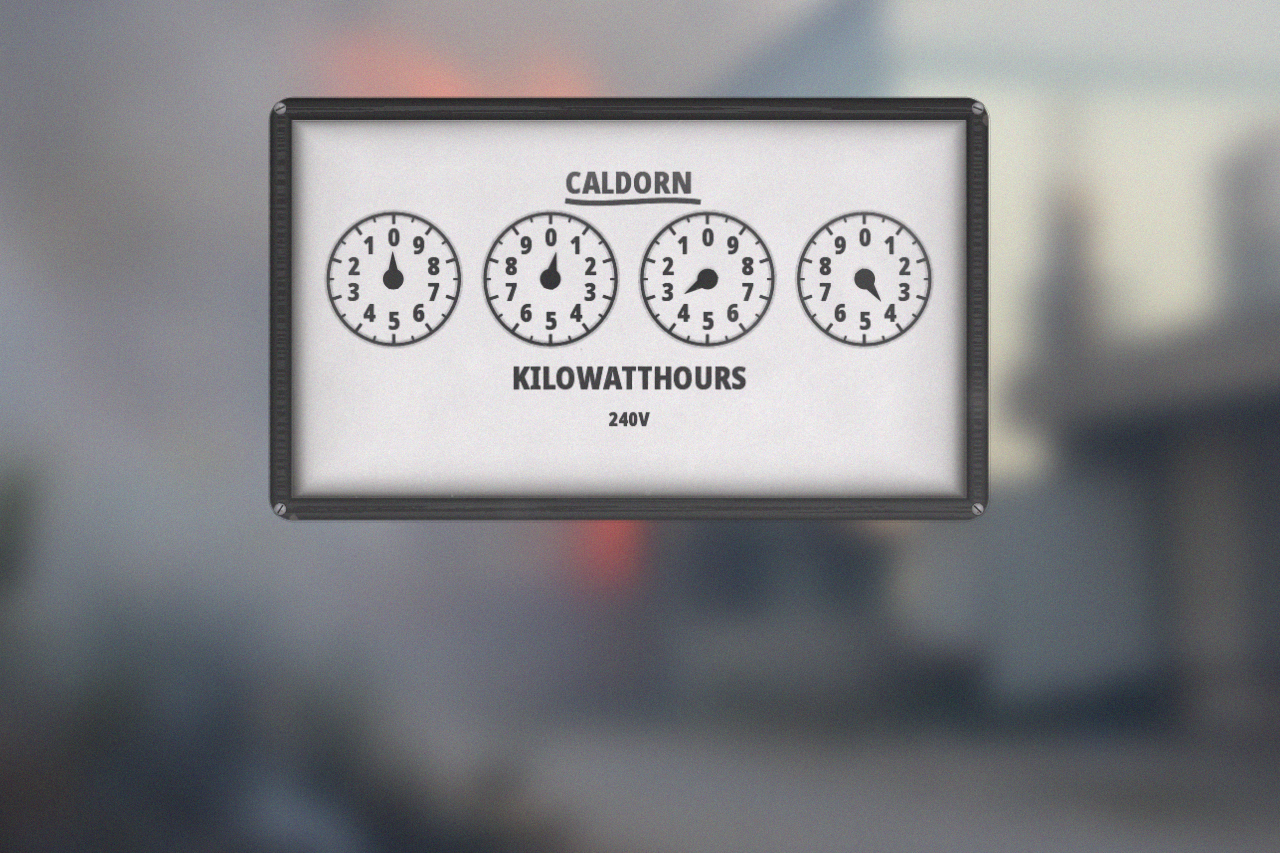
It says 34
